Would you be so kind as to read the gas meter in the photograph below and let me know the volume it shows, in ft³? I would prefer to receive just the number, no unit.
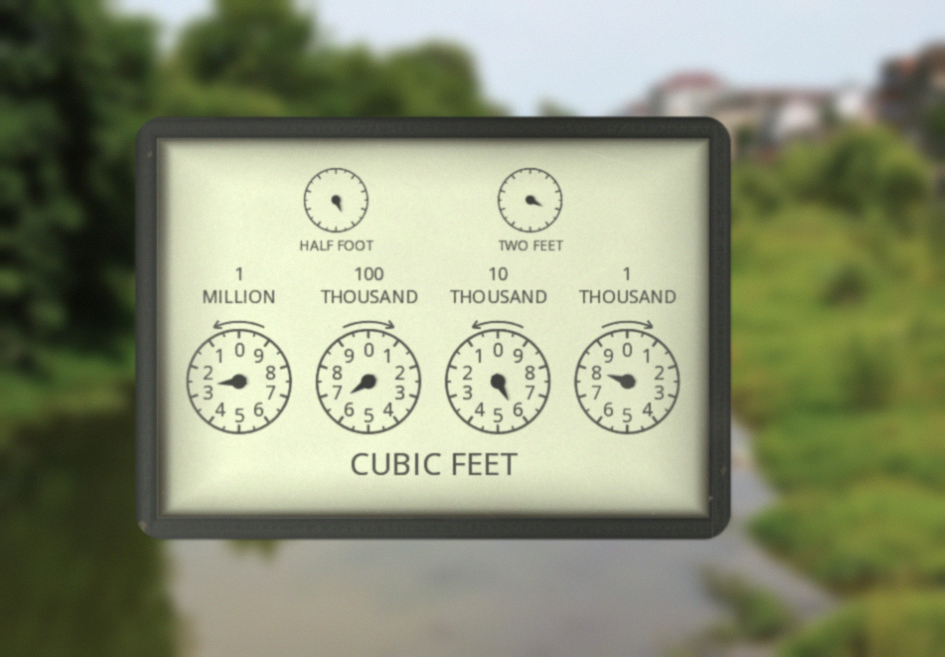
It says 265800
